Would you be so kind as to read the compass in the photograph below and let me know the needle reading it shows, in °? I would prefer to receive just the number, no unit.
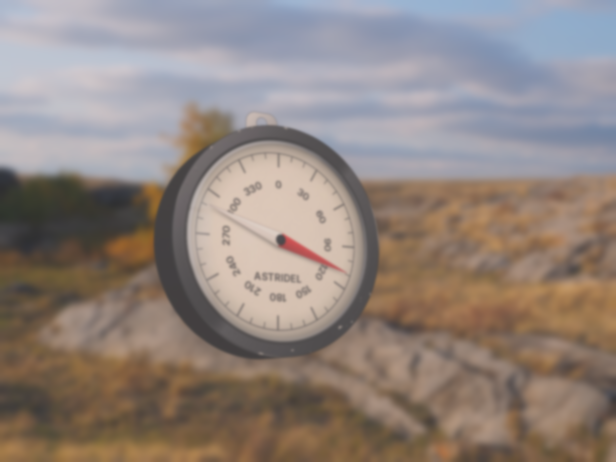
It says 110
